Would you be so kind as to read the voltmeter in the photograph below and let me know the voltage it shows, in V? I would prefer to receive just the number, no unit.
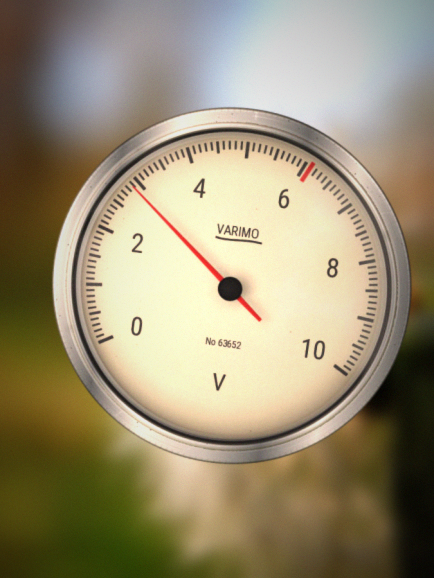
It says 2.9
